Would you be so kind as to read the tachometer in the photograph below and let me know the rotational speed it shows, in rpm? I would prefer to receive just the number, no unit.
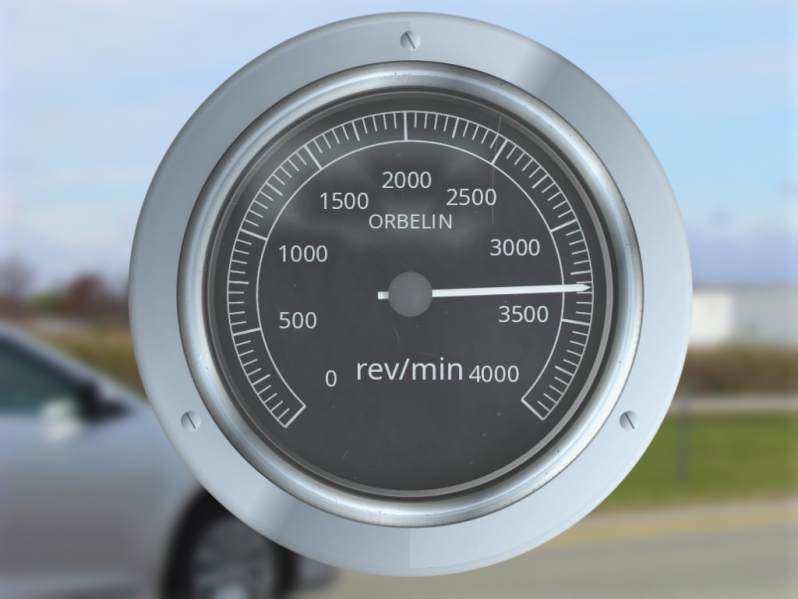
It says 3325
